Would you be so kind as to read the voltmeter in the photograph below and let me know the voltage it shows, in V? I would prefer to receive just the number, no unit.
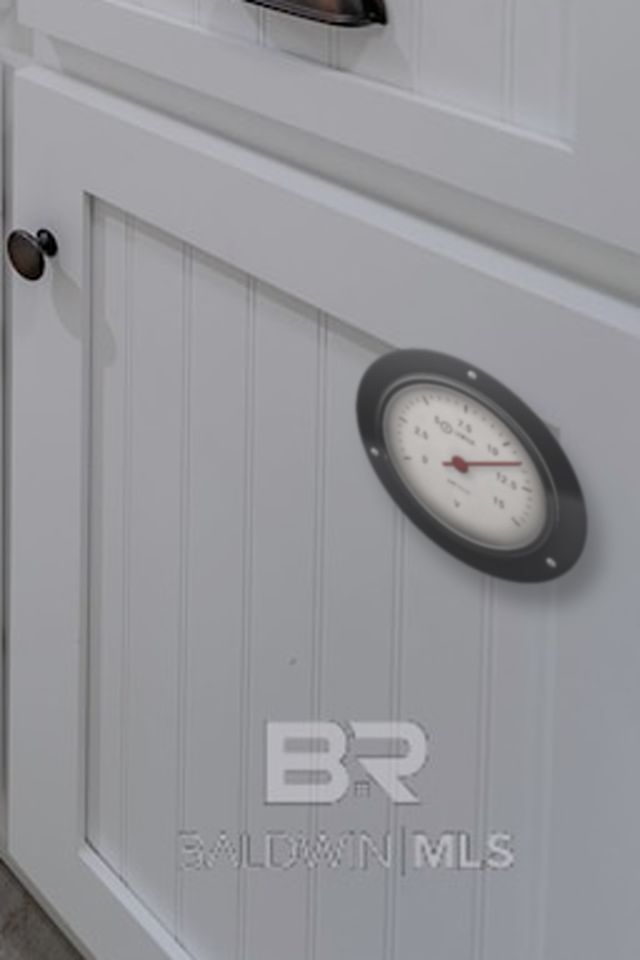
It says 11
